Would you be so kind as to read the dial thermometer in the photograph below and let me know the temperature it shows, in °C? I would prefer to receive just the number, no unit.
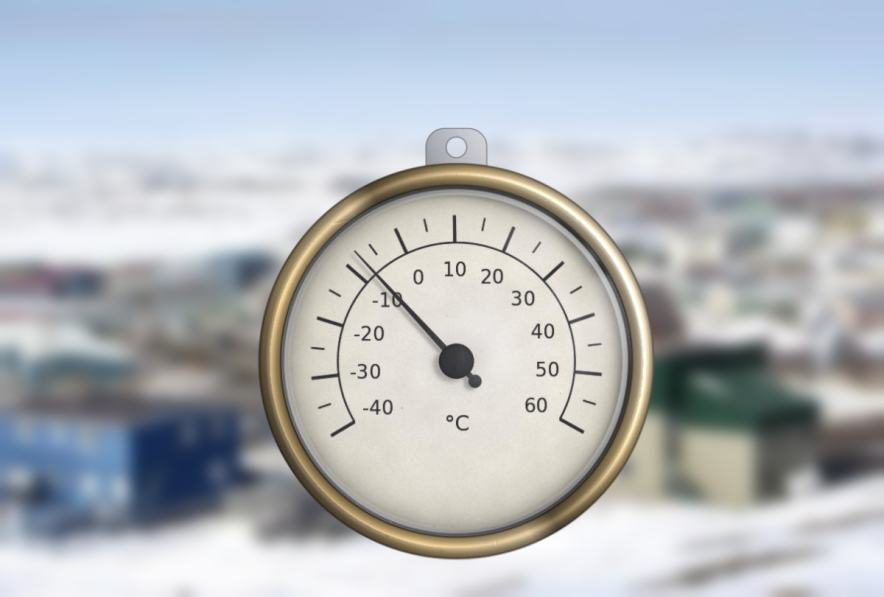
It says -7.5
